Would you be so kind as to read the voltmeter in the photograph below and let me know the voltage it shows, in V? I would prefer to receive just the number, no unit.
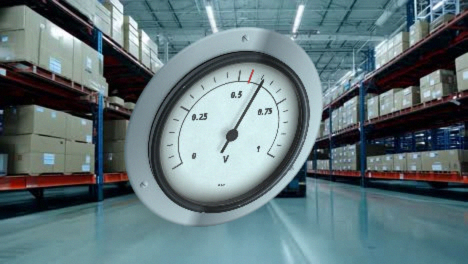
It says 0.6
